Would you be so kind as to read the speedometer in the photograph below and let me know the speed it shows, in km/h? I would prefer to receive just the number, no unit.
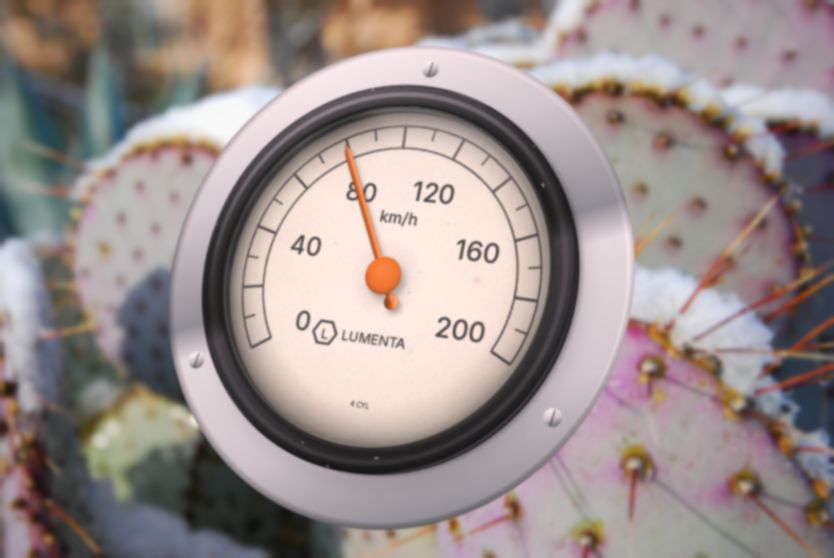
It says 80
